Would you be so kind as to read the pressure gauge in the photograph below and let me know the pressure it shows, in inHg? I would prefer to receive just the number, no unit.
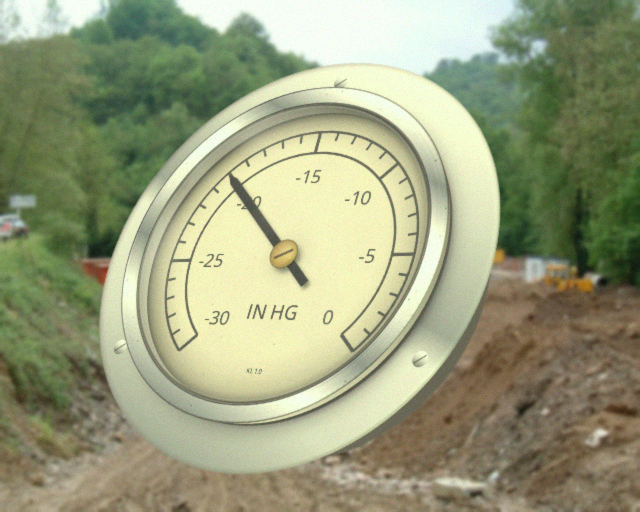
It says -20
